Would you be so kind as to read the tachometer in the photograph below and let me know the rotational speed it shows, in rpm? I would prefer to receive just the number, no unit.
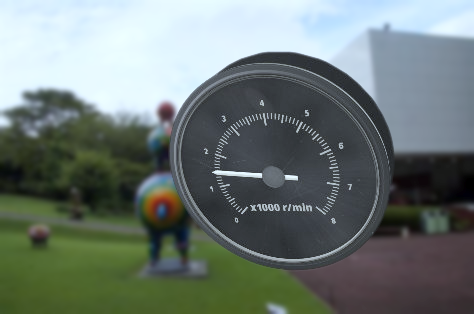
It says 1500
